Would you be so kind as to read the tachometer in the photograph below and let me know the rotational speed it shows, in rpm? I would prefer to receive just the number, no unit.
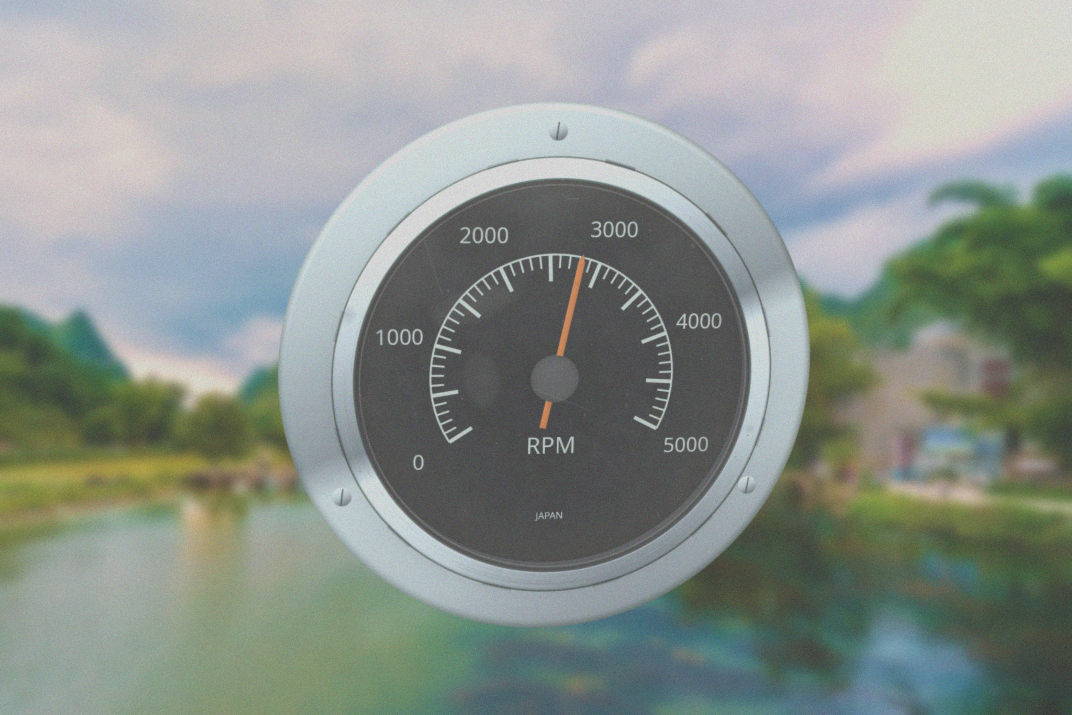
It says 2800
